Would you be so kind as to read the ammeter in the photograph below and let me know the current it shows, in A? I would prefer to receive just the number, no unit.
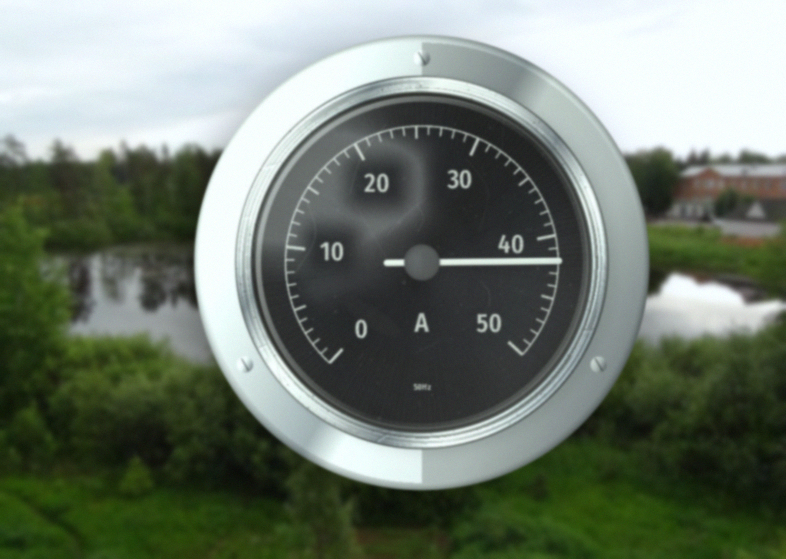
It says 42
